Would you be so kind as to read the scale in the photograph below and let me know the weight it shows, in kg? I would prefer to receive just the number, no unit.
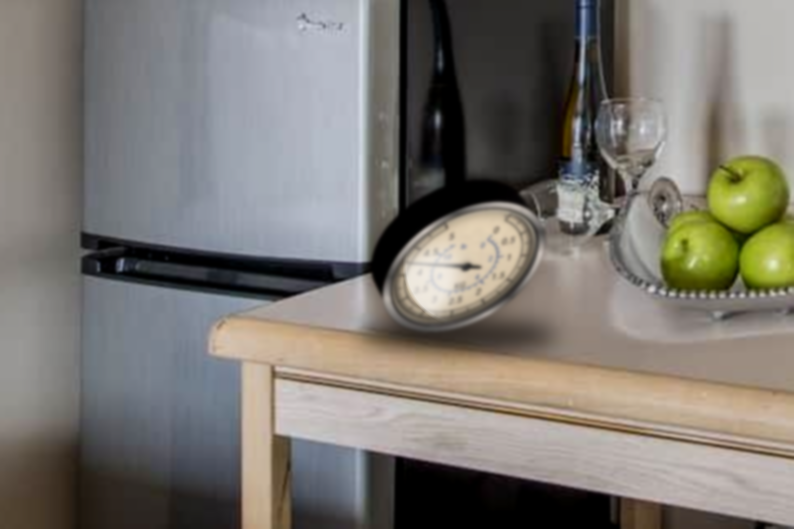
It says 4.25
